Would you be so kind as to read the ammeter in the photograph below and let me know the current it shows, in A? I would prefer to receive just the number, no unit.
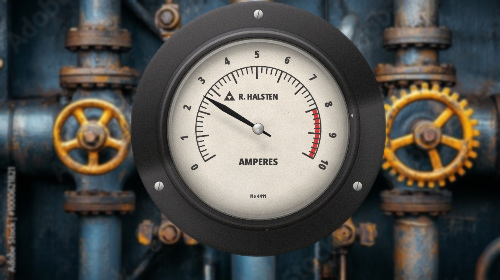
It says 2.6
